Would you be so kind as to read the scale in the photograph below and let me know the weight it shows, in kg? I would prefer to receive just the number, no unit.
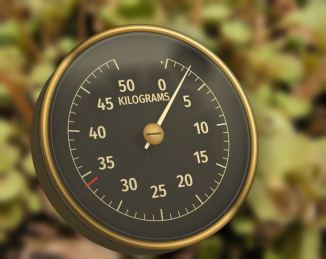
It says 2.5
